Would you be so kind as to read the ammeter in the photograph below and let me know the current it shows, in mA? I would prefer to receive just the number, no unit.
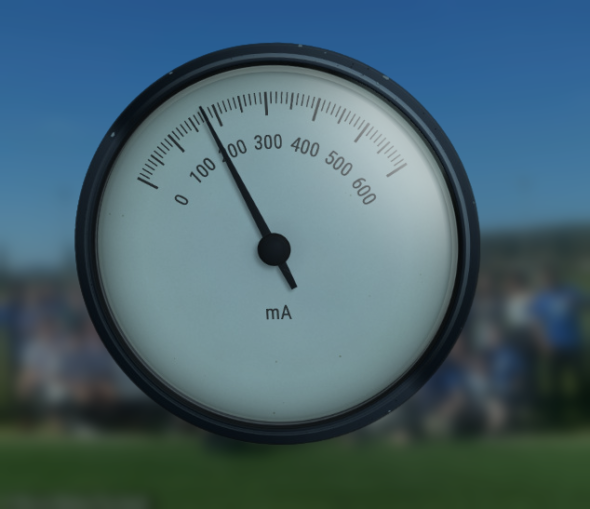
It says 180
